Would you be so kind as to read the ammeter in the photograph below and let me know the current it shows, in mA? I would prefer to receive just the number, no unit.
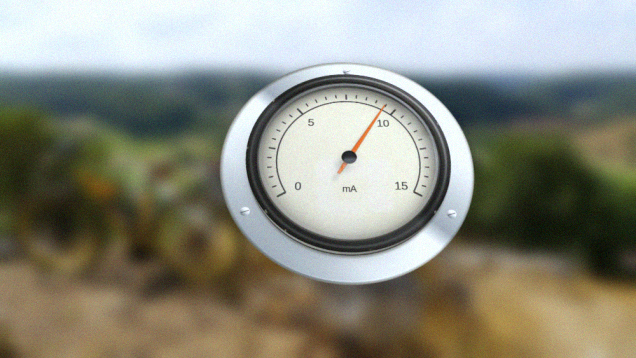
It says 9.5
